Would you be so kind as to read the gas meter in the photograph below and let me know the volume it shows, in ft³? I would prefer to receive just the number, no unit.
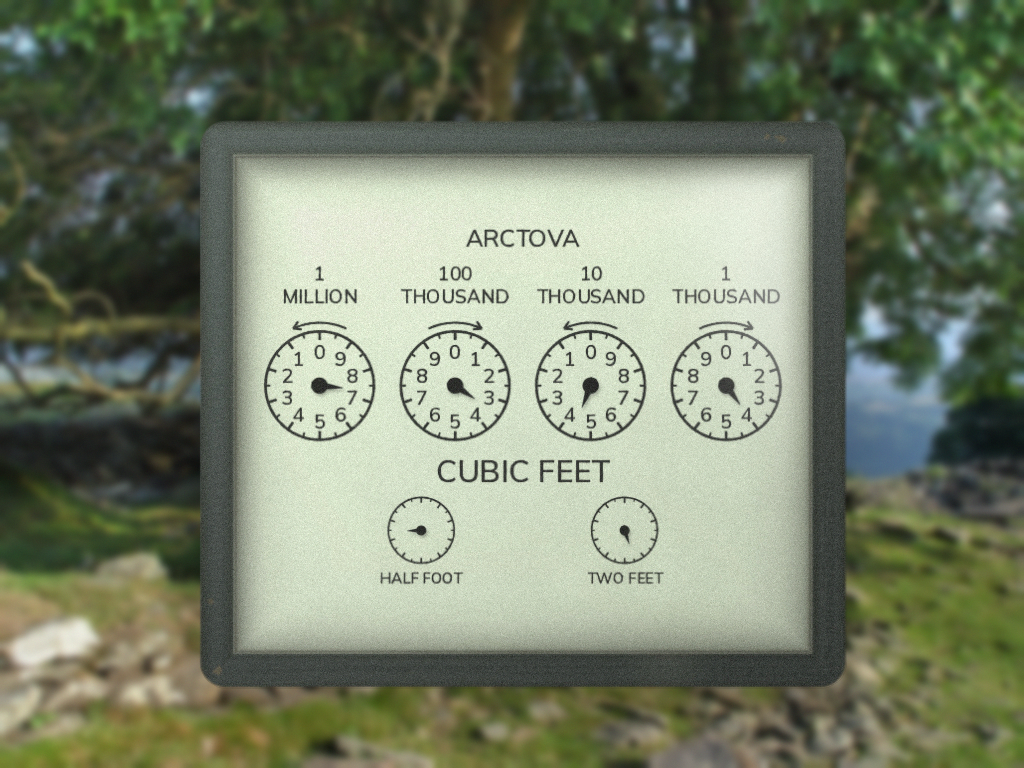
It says 734400
